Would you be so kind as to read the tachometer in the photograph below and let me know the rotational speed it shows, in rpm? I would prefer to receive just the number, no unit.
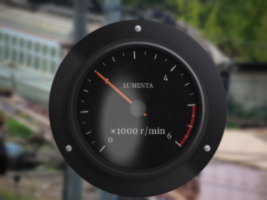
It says 2000
